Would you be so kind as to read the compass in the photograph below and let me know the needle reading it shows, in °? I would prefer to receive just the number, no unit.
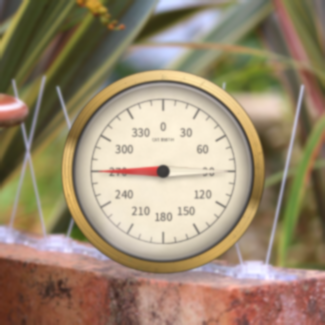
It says 270
